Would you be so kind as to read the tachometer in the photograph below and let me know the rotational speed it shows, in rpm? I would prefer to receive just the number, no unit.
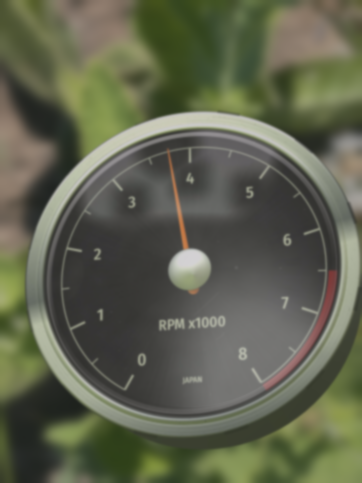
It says 3750
